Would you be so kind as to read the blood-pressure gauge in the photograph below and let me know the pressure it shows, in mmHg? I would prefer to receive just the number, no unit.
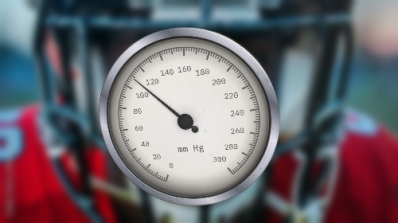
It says 110
